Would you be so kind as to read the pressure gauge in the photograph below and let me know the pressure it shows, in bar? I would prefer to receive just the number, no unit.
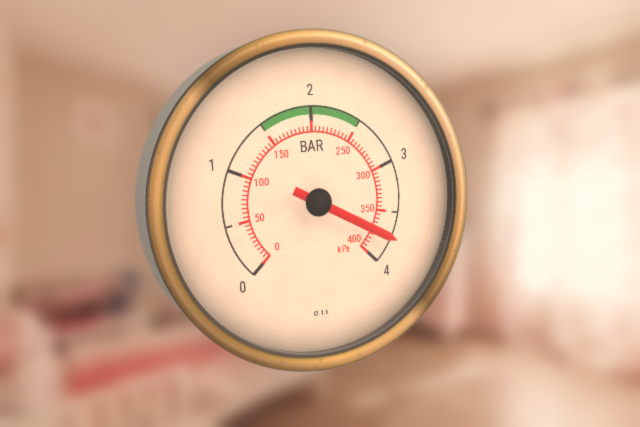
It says 3.75
